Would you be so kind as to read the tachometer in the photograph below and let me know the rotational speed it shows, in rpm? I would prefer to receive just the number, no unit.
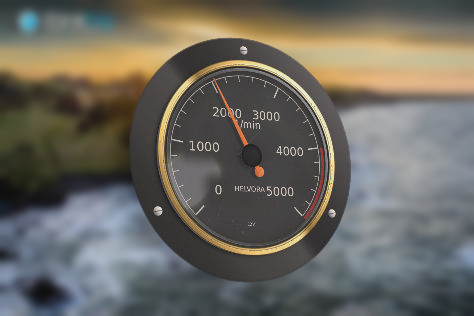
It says 2000
